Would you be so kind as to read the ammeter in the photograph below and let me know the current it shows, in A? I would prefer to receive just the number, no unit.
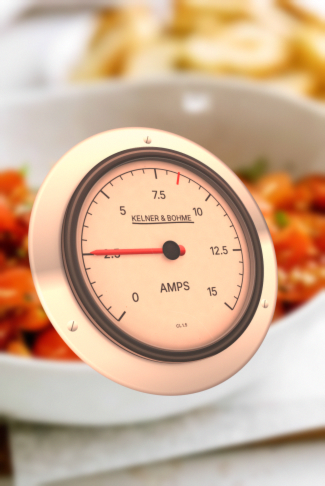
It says 2.5
